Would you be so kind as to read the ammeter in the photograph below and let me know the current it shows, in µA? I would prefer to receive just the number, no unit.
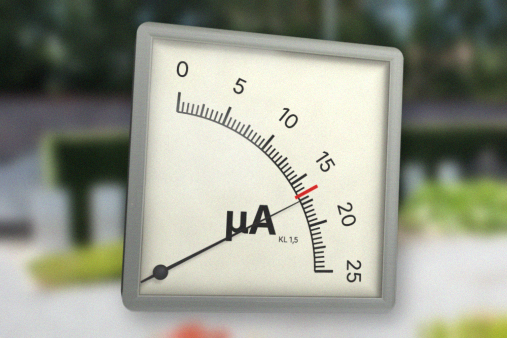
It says 17
